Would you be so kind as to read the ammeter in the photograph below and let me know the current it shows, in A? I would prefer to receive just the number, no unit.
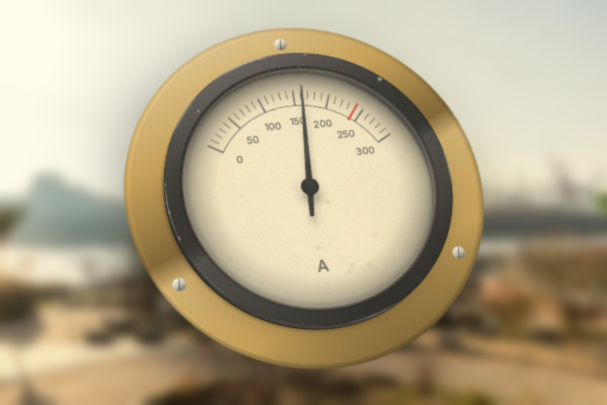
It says 160
